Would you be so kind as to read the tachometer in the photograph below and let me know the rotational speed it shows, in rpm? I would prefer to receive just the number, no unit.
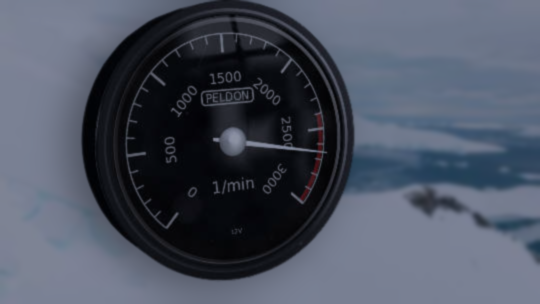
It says 2650
